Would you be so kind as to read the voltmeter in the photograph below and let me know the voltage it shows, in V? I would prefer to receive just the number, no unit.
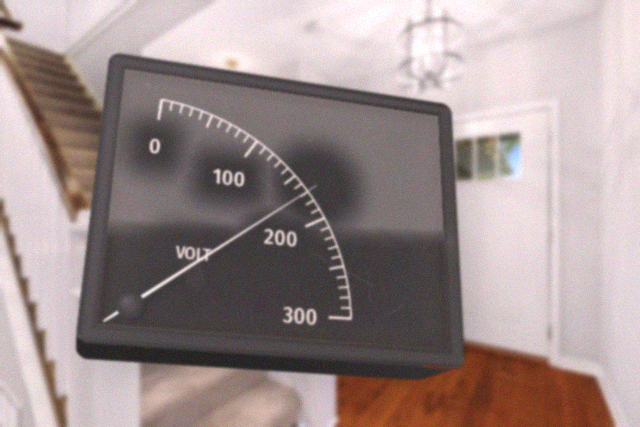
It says 170
